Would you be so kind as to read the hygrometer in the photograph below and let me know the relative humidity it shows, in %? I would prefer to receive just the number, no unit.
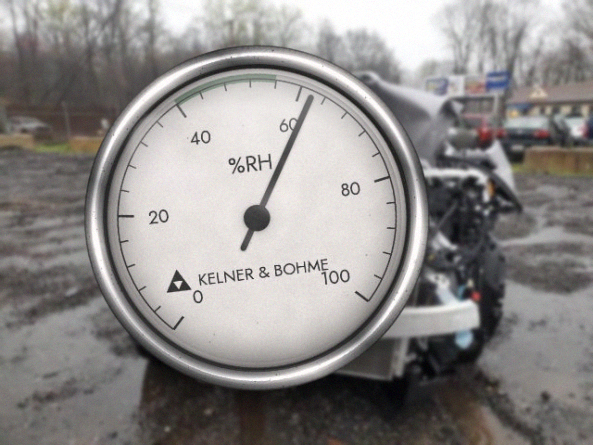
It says 62
